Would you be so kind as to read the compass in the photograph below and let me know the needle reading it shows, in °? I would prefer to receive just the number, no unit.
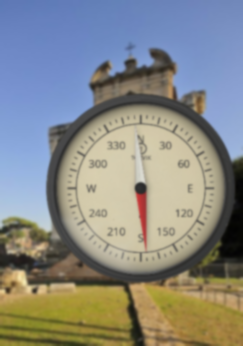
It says 175
